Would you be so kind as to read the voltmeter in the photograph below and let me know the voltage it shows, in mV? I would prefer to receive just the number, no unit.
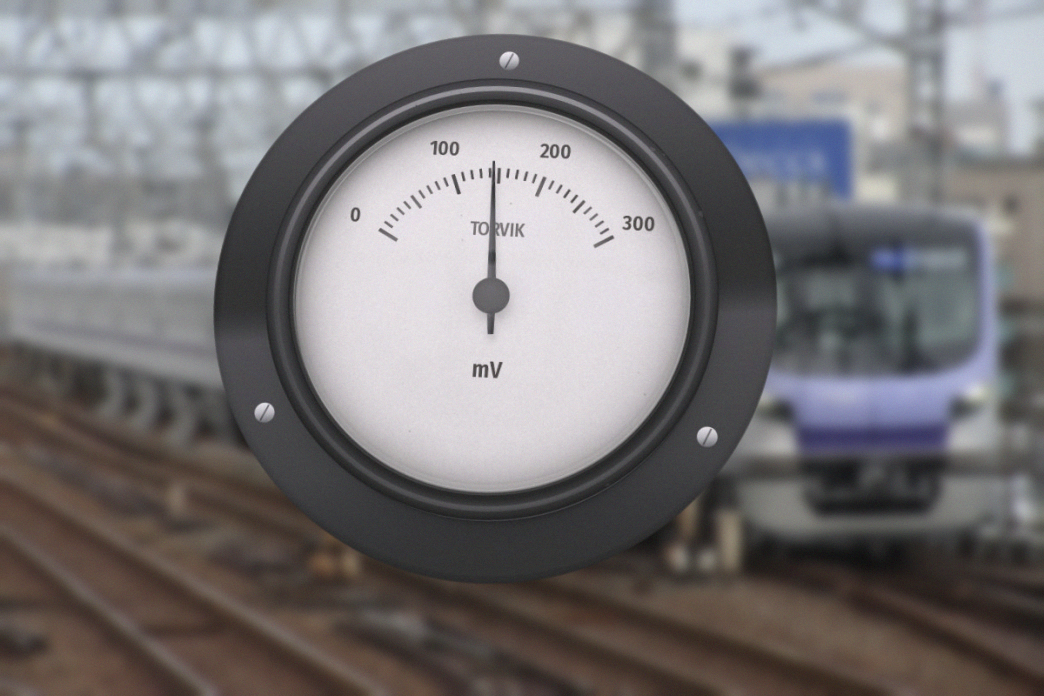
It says 145
